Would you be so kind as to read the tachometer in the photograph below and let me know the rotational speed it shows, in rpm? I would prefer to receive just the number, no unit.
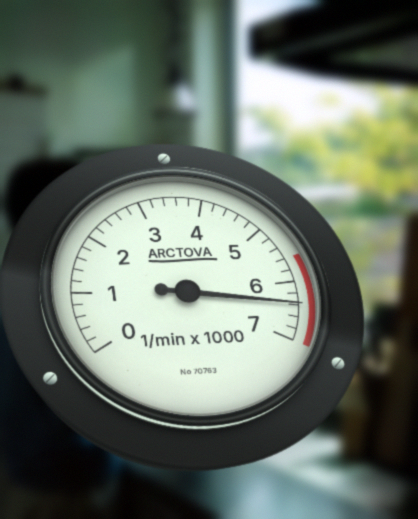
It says 6400
